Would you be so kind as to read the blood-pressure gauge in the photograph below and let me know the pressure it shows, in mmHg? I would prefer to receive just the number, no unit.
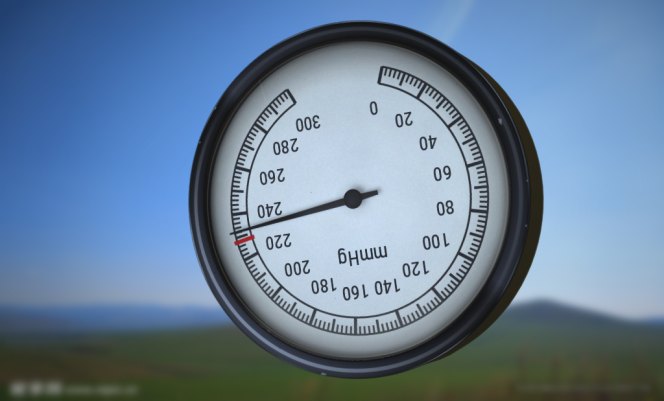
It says 232
